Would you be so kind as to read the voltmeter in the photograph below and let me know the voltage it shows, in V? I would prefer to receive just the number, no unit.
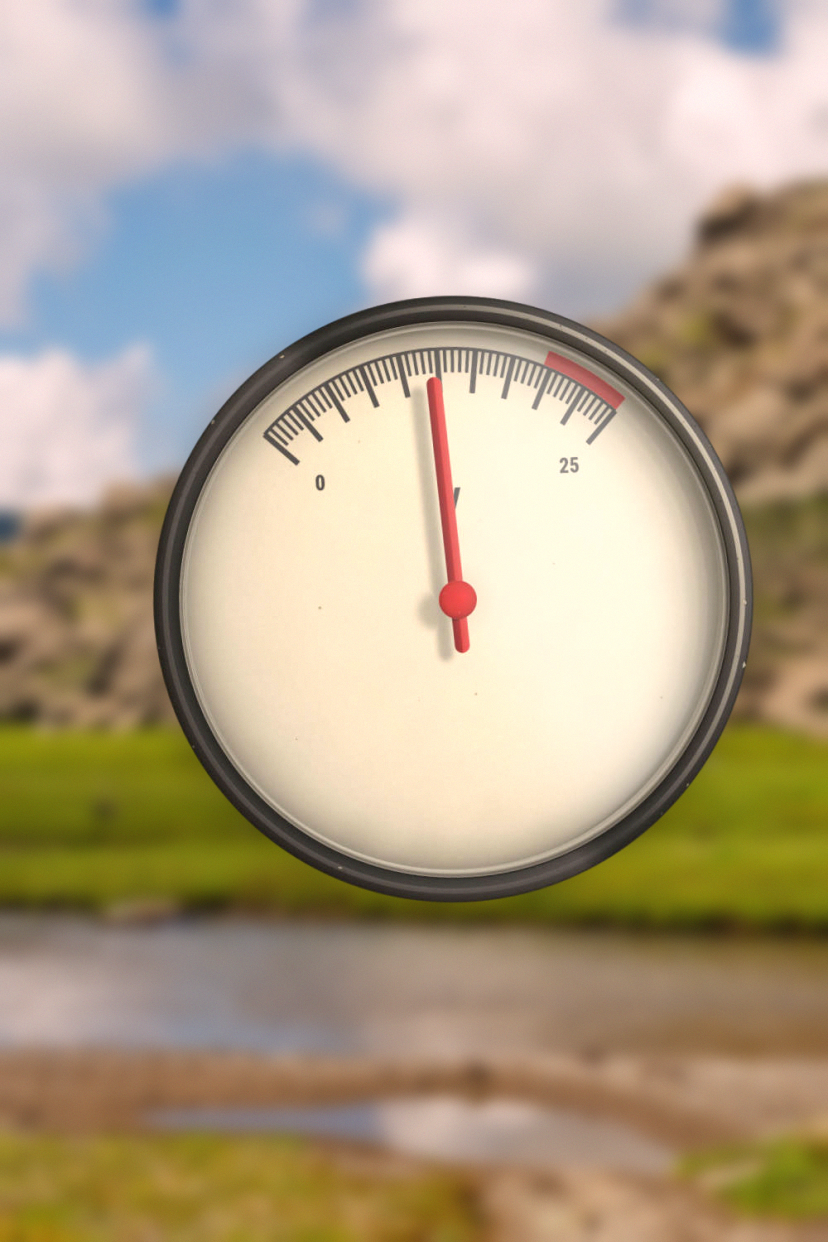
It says 12
